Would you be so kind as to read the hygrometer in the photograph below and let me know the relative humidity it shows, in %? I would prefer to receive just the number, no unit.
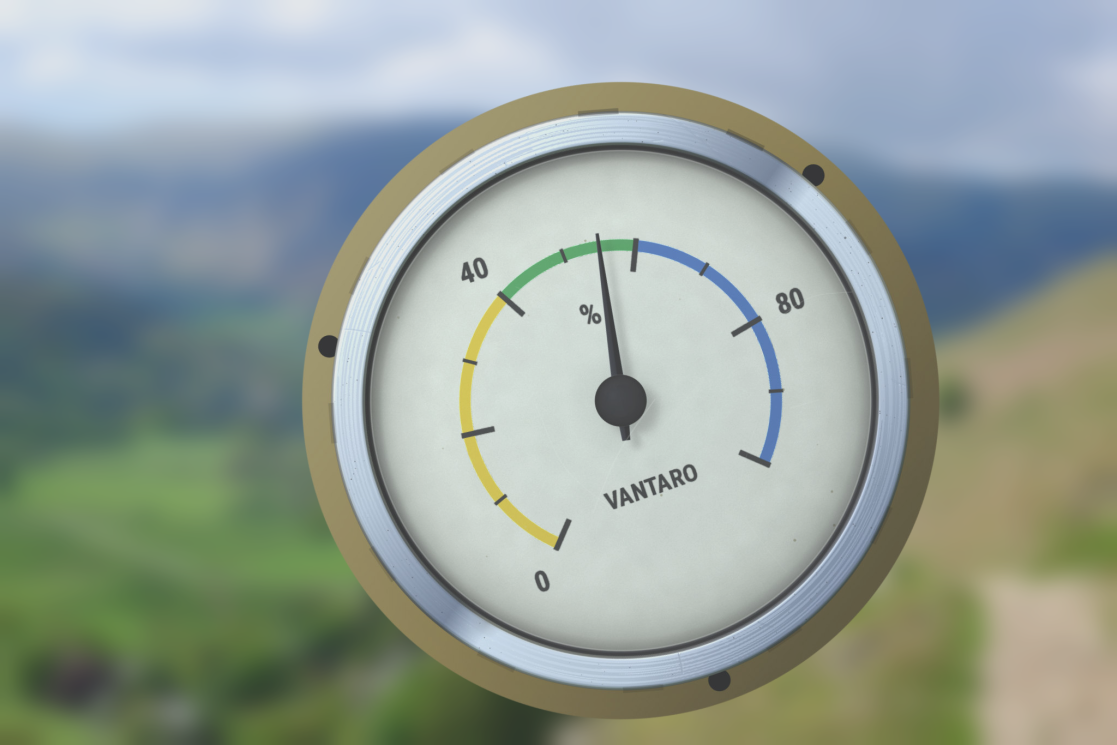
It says 55
